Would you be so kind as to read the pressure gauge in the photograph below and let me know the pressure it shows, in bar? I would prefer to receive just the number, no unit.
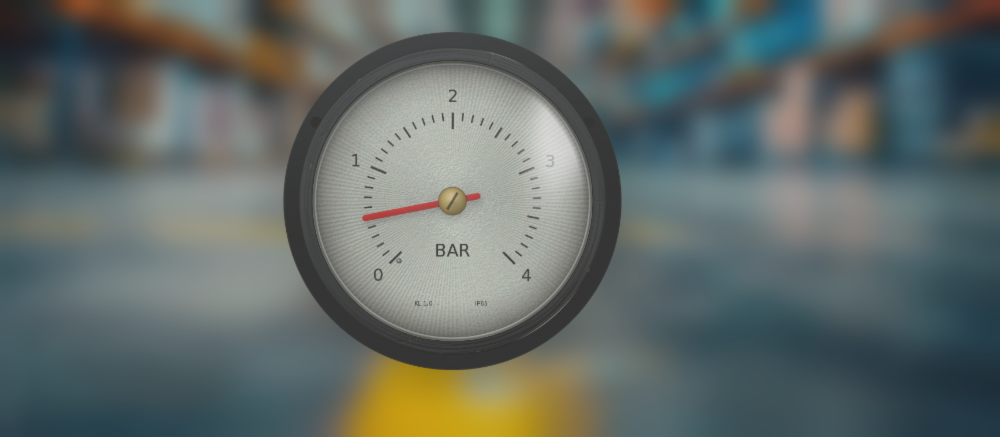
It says 0.5
